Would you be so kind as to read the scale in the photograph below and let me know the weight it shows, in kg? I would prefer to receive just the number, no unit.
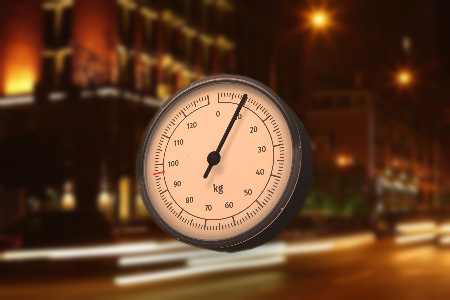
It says 10
